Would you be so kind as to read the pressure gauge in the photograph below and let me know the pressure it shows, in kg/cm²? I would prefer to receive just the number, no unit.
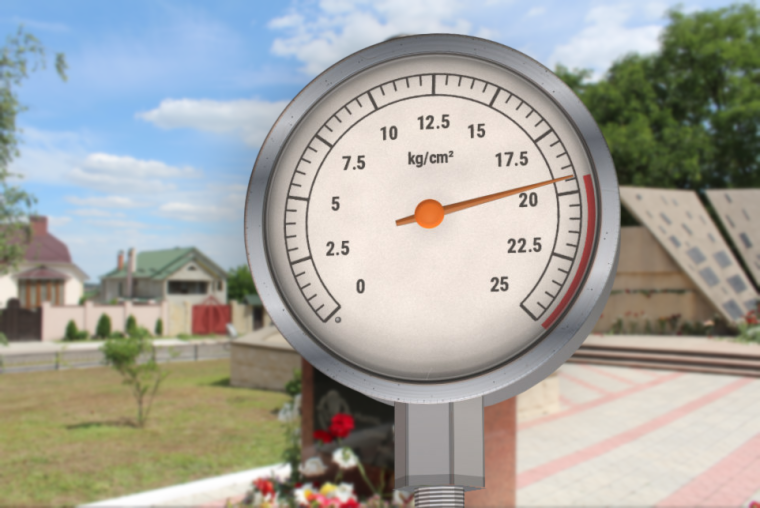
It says 19.5
